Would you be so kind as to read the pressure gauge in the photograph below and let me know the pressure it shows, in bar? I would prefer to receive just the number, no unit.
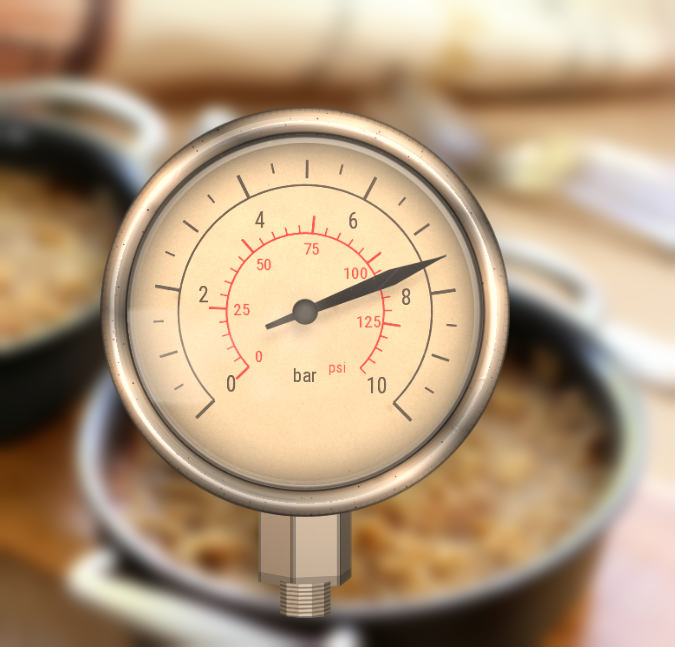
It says 7.5
